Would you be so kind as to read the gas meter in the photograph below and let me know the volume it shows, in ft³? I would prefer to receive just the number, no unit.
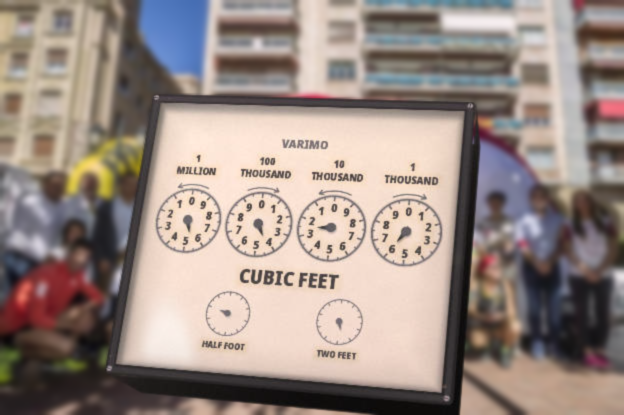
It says 542600
